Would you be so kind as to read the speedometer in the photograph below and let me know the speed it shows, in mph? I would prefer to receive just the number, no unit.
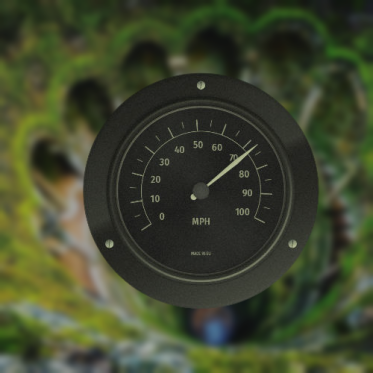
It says 72.5
